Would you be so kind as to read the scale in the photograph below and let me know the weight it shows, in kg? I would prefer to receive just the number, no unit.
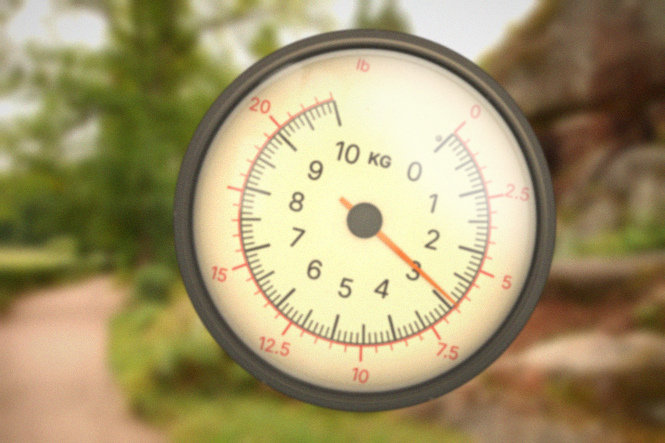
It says 2.9
